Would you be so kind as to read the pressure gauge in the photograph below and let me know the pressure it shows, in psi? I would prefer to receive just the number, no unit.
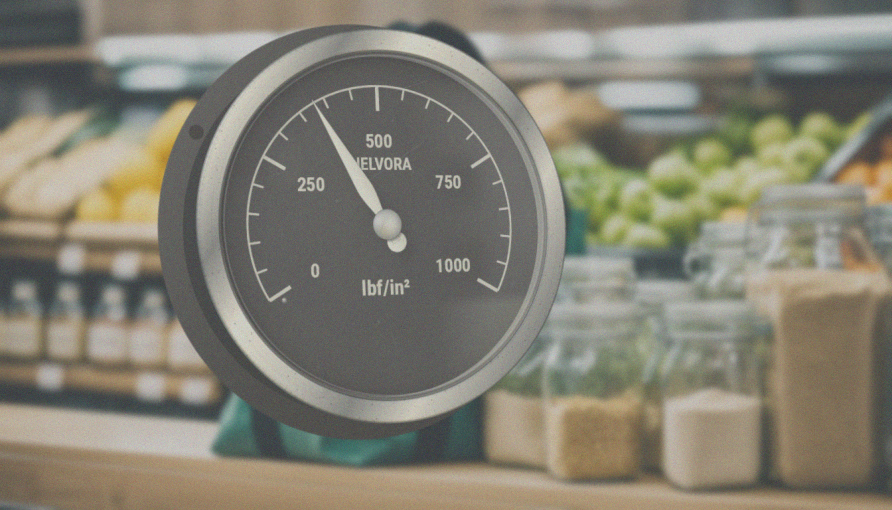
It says 375
